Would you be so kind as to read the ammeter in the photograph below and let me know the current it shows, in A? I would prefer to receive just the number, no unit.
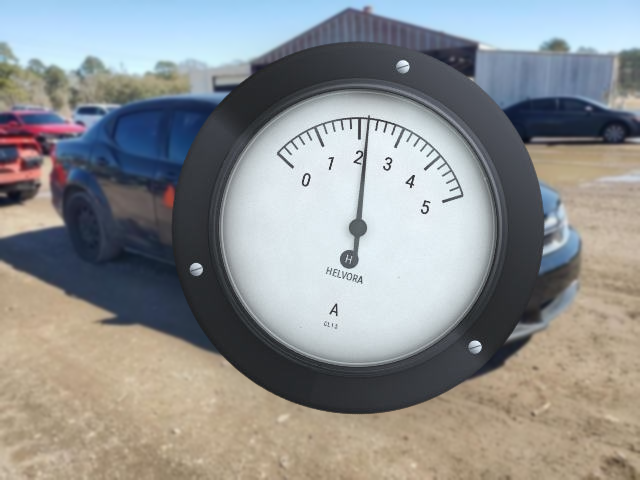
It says 2.2
